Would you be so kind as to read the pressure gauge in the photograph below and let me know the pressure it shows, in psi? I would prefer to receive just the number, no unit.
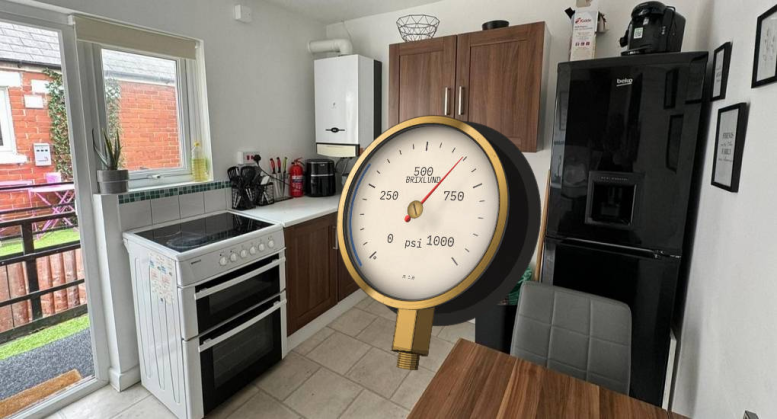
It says 650
